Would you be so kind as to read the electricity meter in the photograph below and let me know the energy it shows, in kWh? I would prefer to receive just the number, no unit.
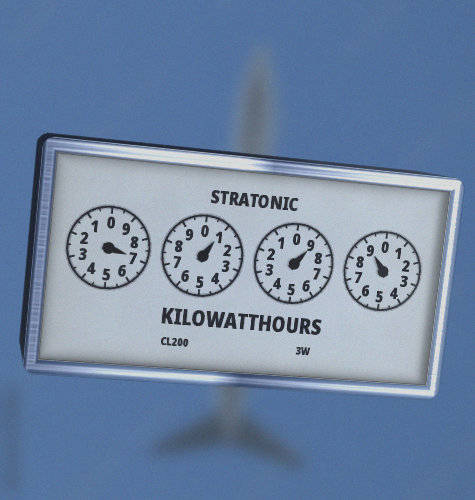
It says 7089
